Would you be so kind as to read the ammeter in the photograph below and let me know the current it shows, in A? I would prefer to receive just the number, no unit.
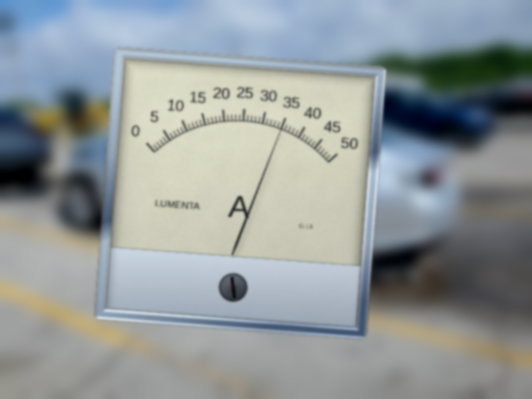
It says 35
